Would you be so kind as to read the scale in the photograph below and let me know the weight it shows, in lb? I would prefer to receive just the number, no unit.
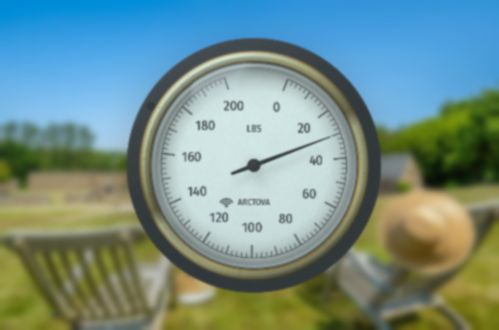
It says 30
